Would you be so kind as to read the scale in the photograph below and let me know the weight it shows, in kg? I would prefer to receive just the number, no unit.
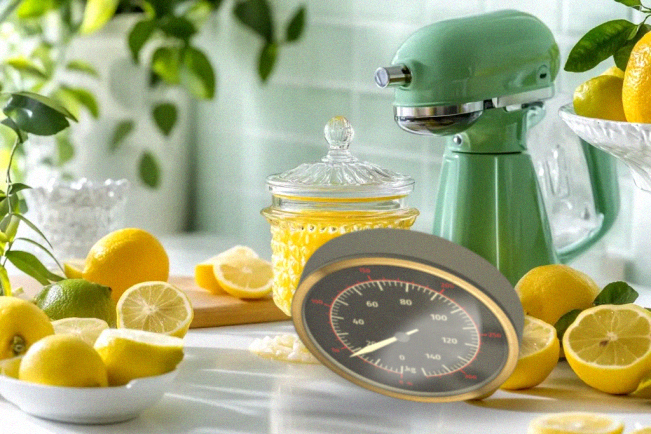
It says 20
